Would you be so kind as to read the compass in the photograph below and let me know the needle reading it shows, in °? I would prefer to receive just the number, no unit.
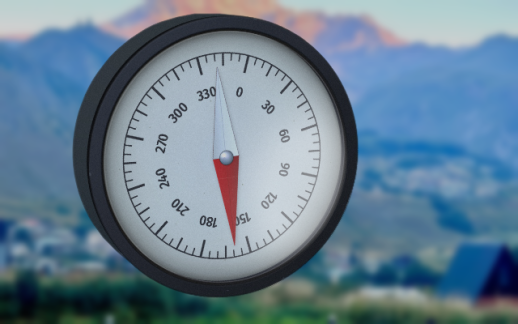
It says 160
